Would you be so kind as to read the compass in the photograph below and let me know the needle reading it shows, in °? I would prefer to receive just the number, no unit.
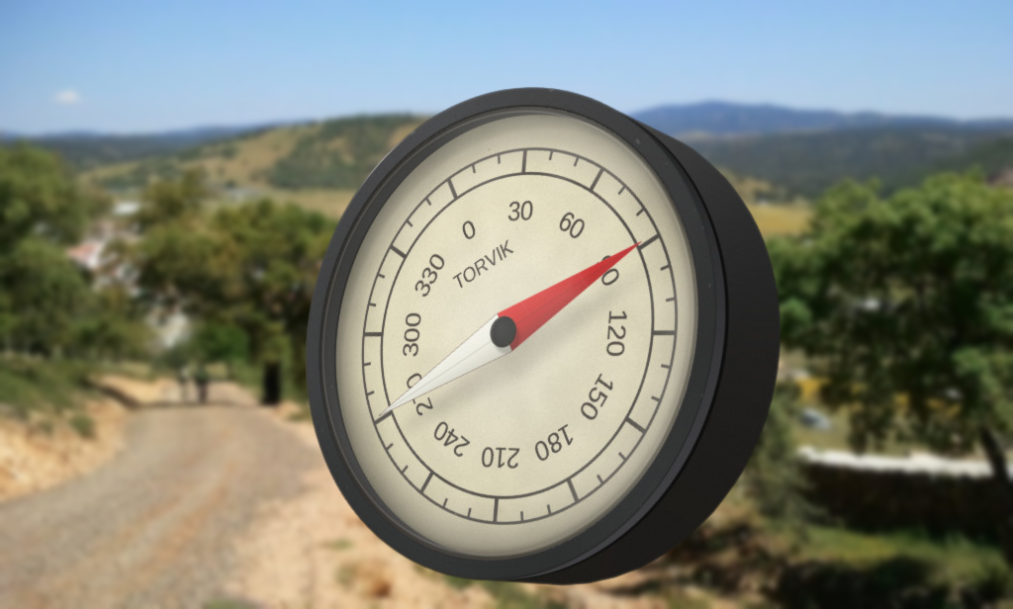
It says 90
